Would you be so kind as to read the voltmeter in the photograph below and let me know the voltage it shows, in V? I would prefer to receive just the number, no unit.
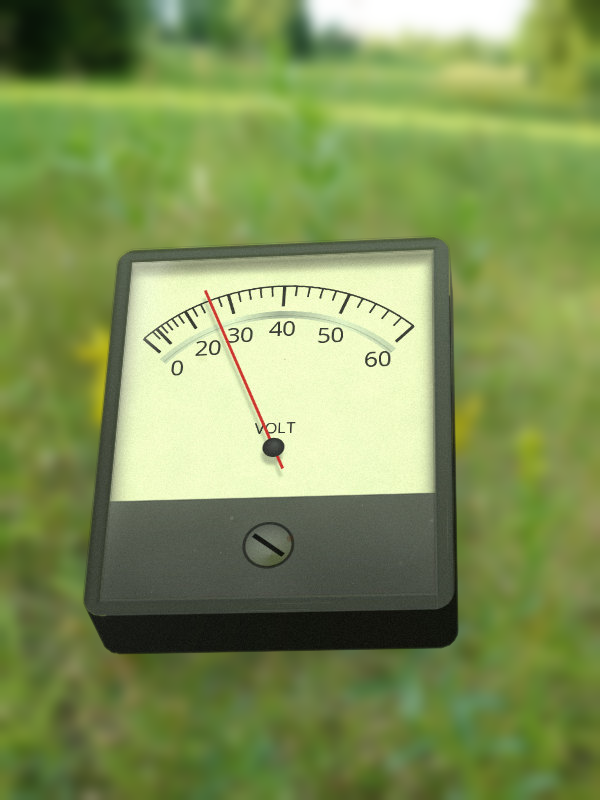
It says 26
